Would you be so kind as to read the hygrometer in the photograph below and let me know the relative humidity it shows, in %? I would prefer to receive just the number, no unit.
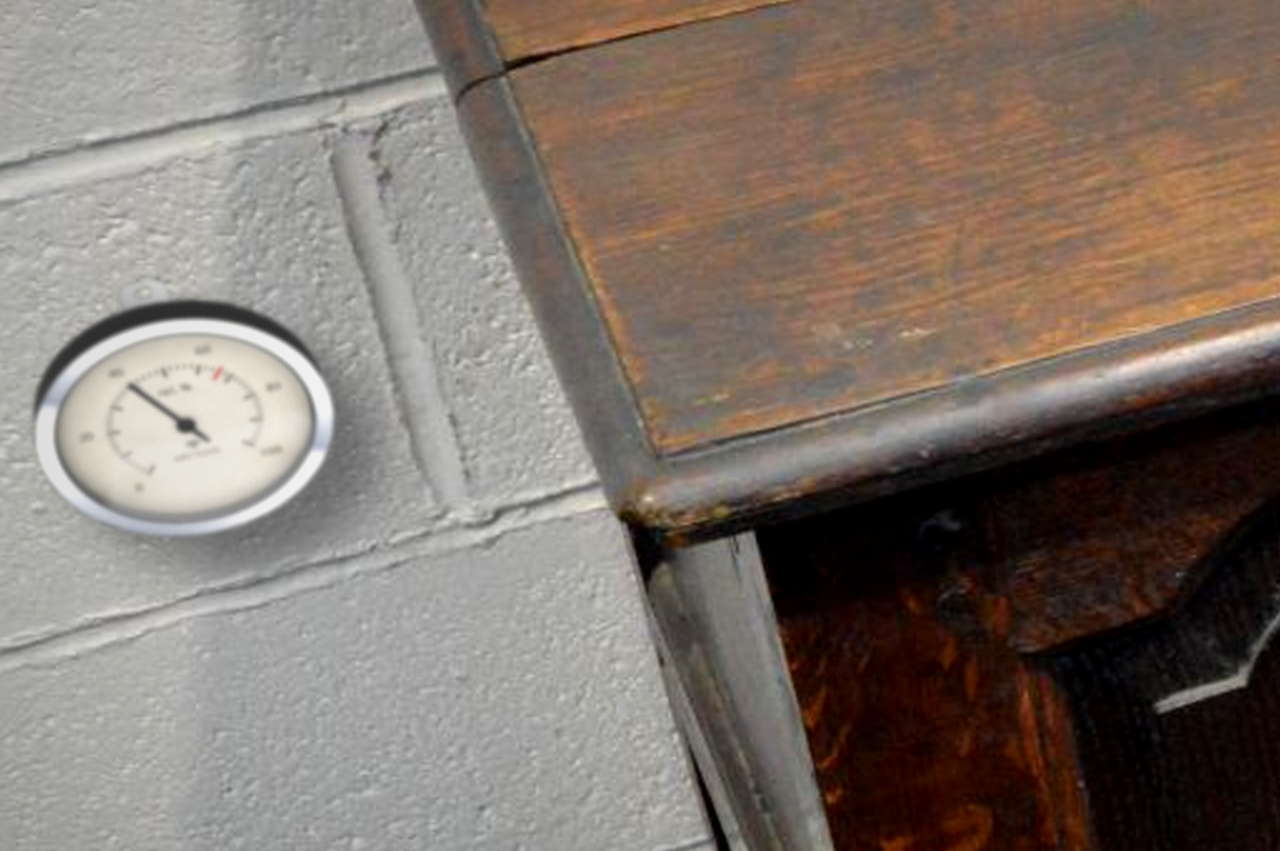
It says 40
